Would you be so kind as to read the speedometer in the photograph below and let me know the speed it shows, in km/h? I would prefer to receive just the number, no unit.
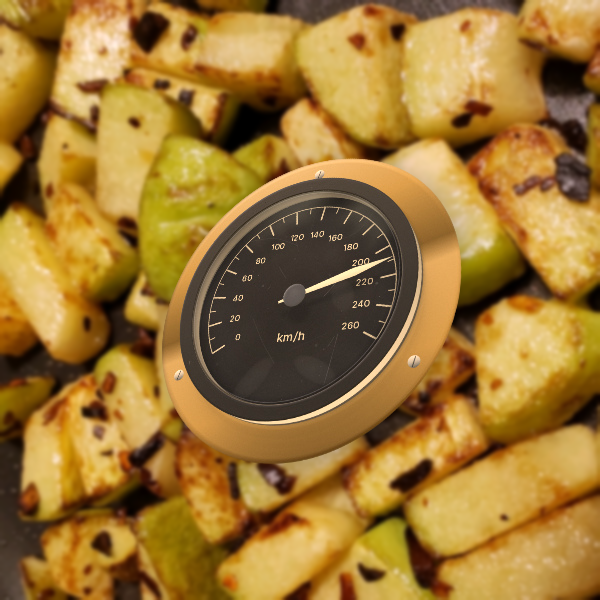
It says 210
